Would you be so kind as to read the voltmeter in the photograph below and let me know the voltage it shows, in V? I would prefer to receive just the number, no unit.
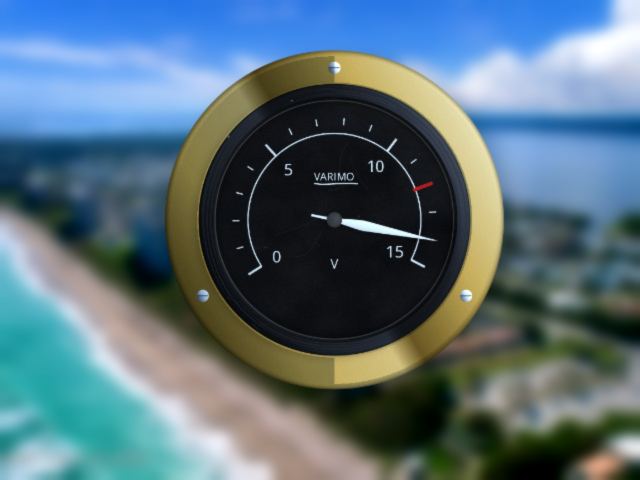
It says 14
